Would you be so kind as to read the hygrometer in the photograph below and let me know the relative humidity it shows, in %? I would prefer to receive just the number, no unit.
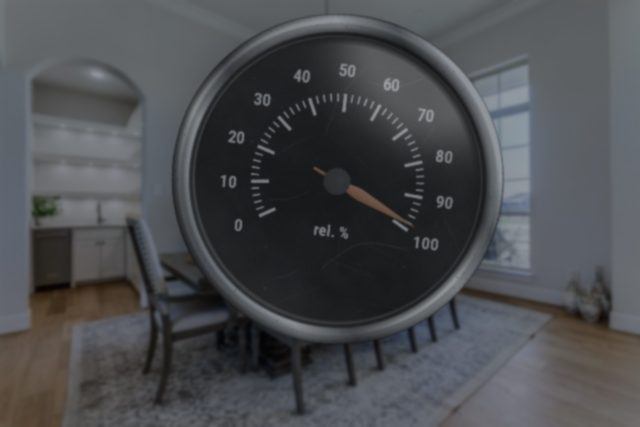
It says 98
